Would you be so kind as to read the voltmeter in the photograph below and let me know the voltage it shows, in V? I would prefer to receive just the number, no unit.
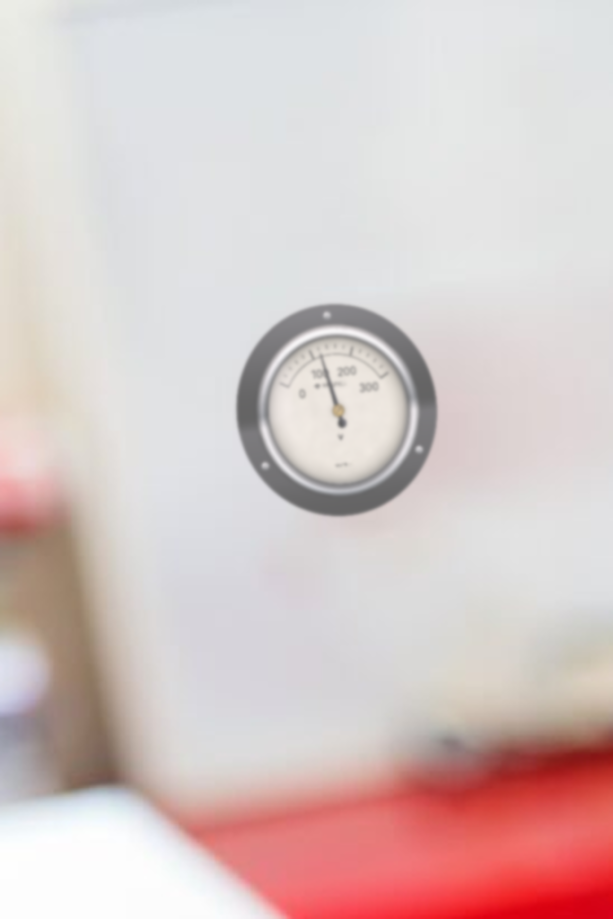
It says 120
